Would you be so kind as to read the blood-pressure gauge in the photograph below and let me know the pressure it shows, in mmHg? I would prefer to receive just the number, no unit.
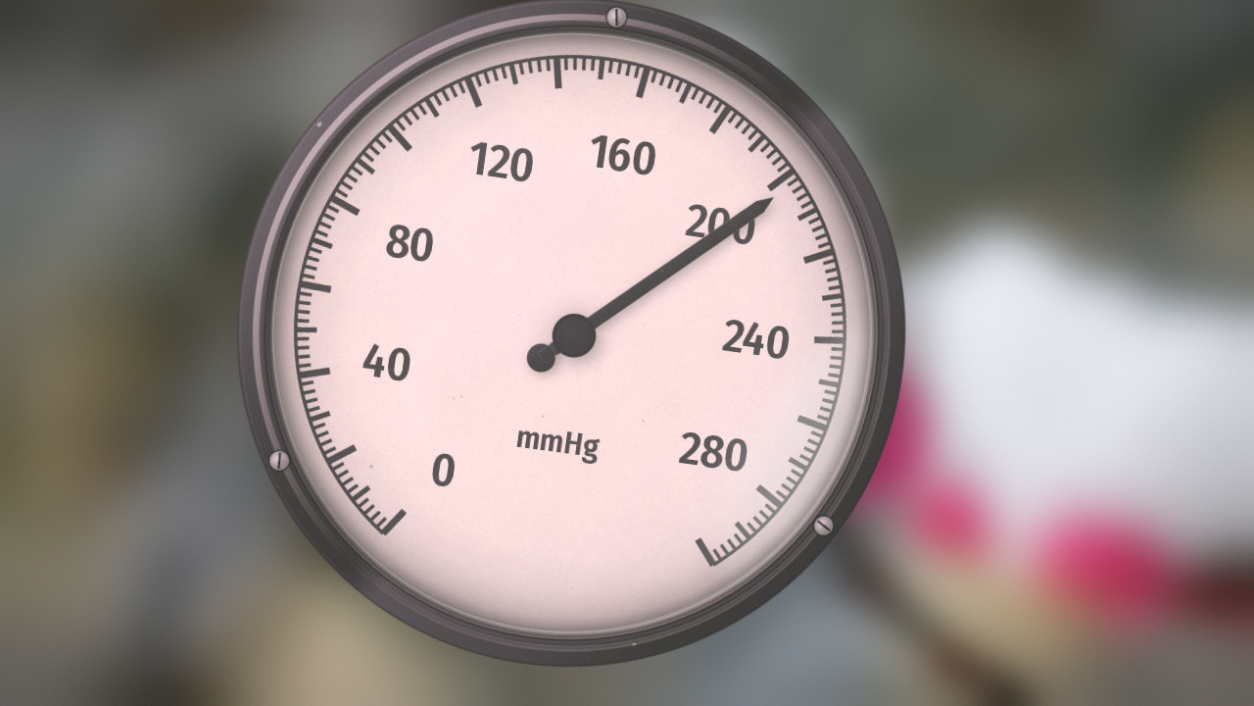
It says 202
